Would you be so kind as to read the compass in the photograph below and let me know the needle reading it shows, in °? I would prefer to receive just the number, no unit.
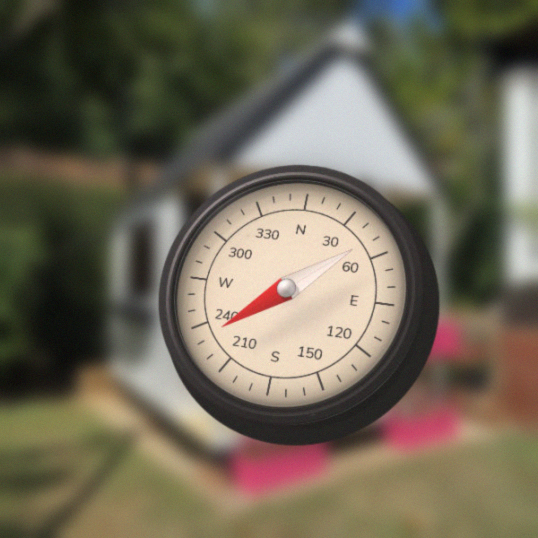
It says 230
